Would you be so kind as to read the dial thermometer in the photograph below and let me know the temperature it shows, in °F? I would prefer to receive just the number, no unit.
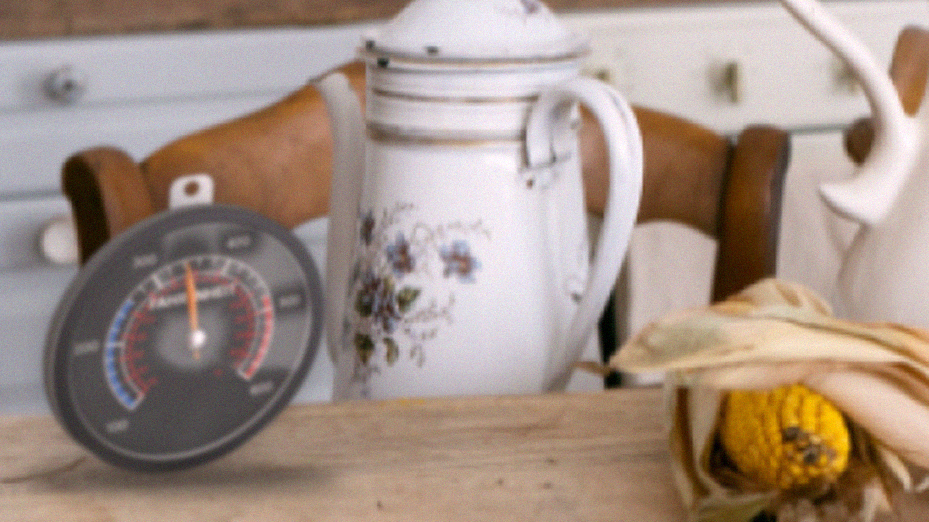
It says 340
